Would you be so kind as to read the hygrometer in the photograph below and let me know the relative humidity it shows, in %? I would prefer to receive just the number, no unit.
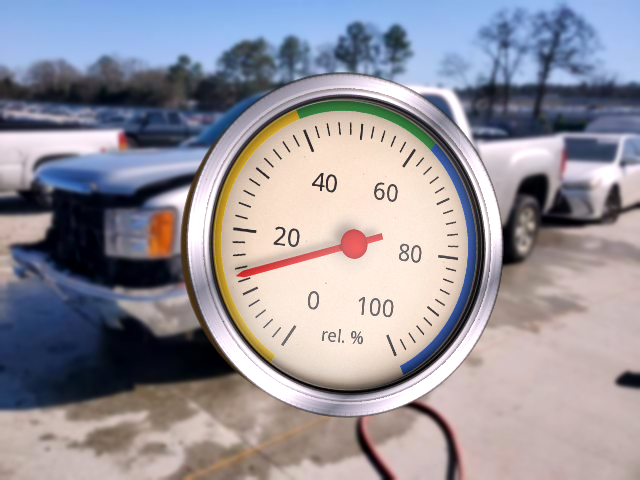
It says 13
